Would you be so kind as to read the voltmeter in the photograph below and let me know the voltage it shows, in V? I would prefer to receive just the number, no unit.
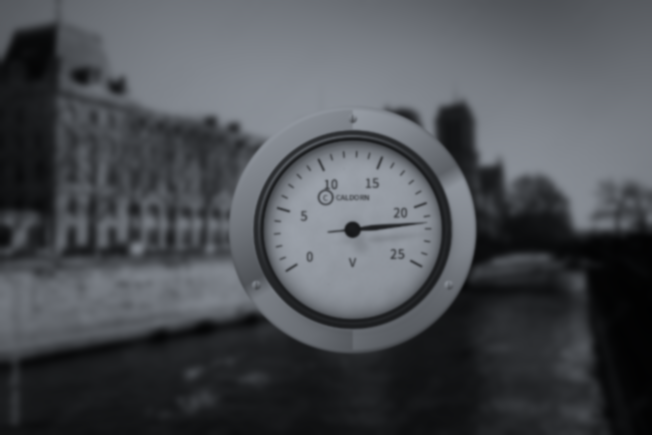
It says 21.5
